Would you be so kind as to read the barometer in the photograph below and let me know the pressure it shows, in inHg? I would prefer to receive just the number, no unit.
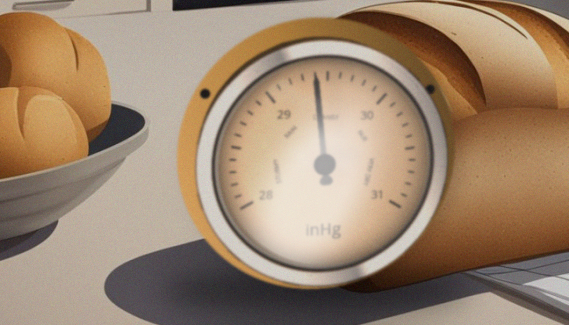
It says 29.4
